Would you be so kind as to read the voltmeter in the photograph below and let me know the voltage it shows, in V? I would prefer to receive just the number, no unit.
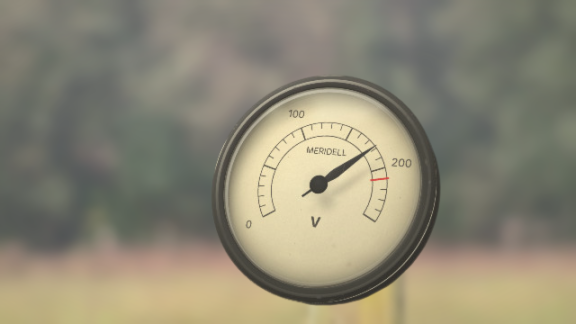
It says 180
